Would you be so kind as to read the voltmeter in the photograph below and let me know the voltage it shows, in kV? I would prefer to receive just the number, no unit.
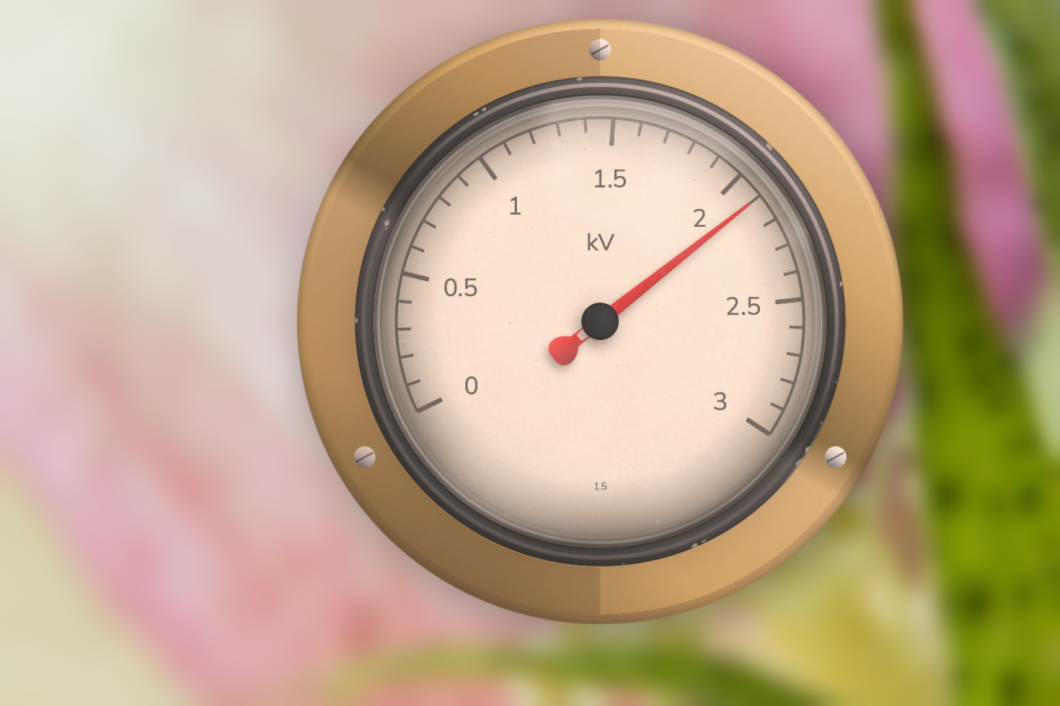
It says 2.1
